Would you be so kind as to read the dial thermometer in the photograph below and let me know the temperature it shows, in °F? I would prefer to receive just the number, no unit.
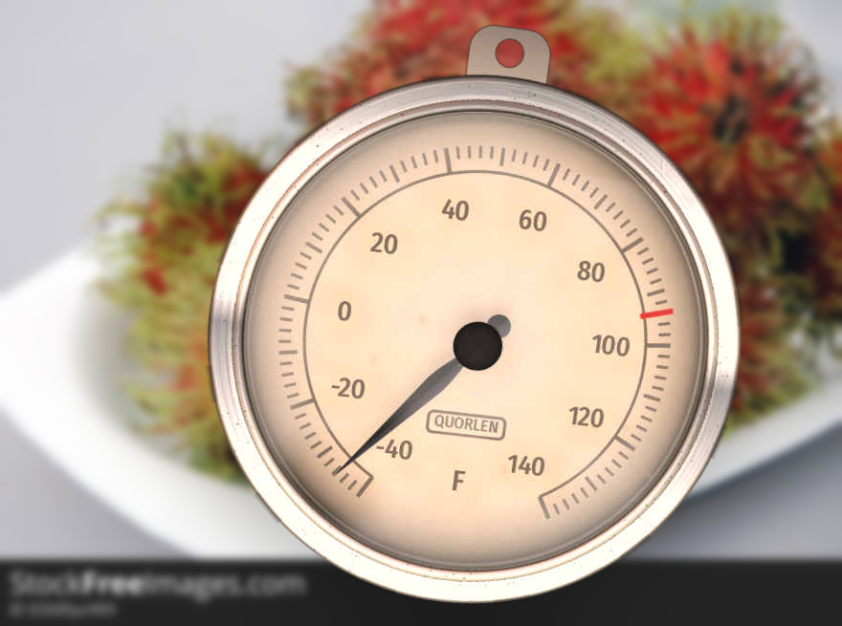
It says -34
